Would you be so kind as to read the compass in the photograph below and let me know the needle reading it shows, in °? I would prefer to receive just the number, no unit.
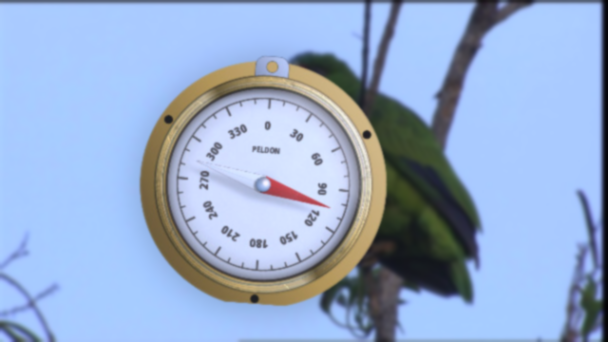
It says 105
